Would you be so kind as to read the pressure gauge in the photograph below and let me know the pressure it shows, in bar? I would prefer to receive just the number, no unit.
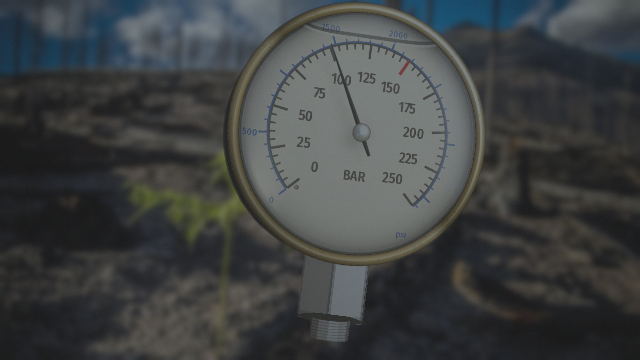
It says 100
